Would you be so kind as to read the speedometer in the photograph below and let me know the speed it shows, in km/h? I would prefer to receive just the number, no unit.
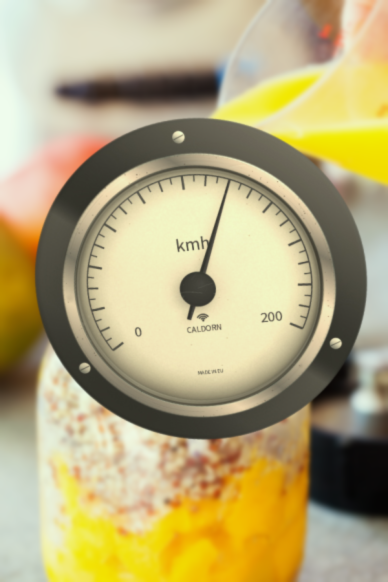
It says 120
